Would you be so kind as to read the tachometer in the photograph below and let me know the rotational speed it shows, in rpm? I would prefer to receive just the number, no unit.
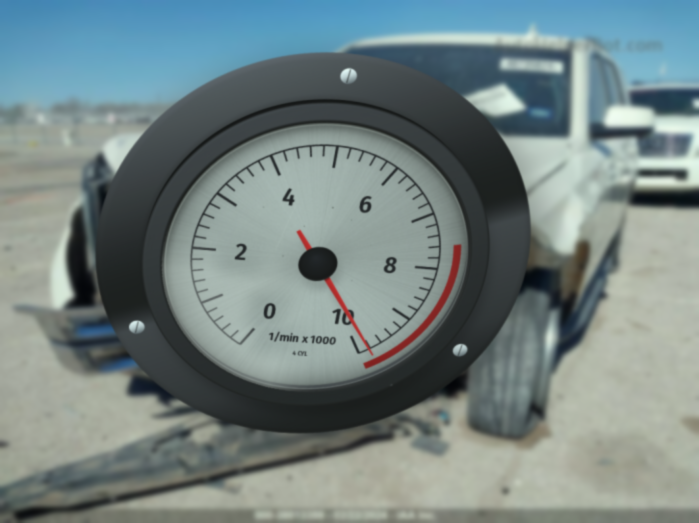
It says 9800
